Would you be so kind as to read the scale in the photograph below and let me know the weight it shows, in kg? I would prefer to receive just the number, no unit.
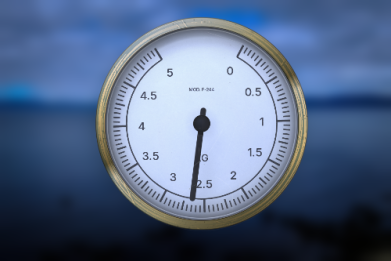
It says 2.65
